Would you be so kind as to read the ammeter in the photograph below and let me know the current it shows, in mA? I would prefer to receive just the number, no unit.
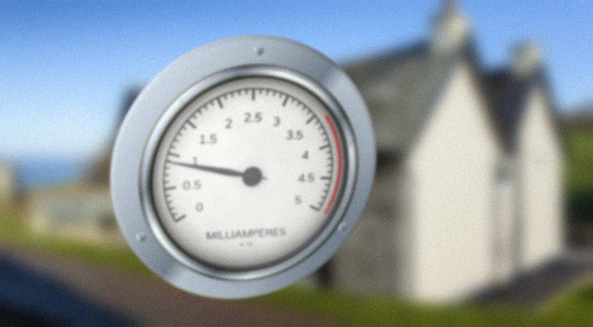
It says 0.9
